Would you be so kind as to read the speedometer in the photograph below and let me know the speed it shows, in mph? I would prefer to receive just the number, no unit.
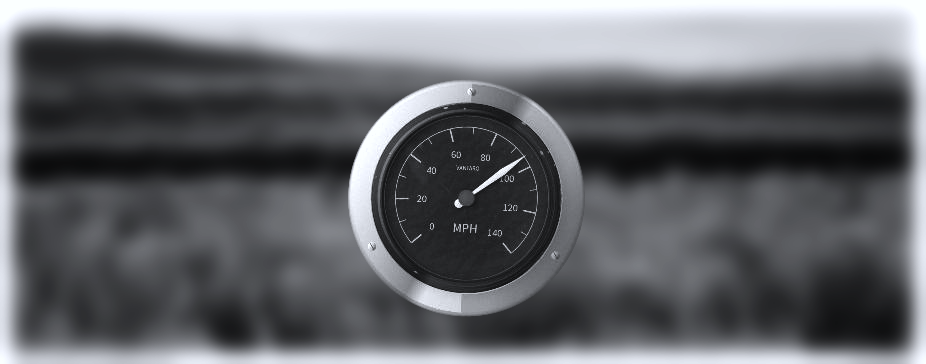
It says 95
